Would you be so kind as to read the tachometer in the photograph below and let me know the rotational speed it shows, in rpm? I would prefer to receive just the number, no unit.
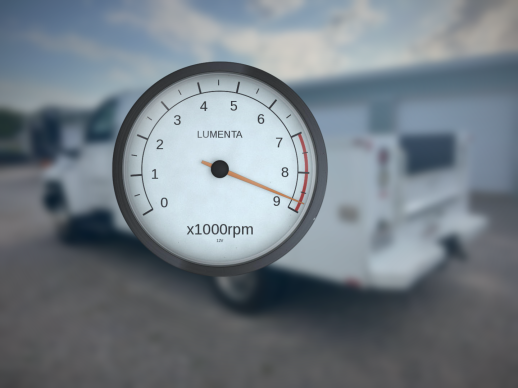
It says 8750
